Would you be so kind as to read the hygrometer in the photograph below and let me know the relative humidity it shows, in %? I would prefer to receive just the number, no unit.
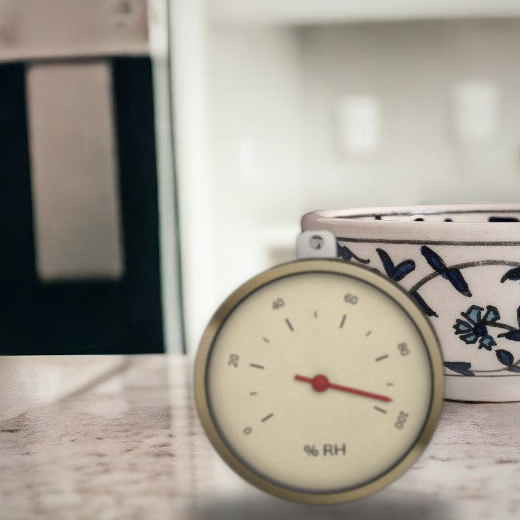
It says 95
